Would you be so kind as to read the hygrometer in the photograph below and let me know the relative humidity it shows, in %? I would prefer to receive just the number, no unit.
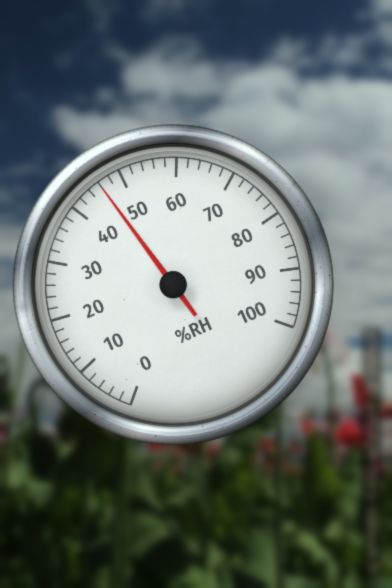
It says 46
